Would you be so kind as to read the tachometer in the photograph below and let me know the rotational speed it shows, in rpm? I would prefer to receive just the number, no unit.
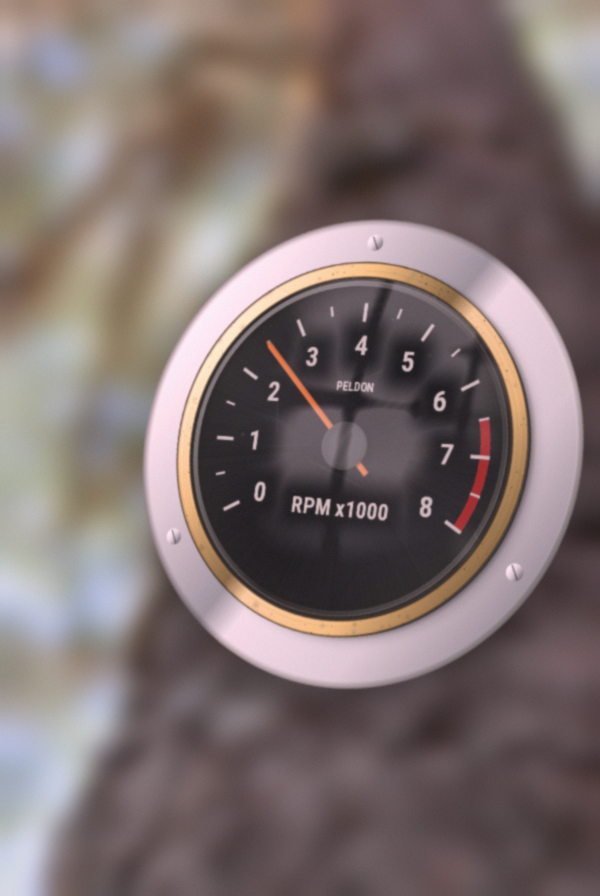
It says 2500
